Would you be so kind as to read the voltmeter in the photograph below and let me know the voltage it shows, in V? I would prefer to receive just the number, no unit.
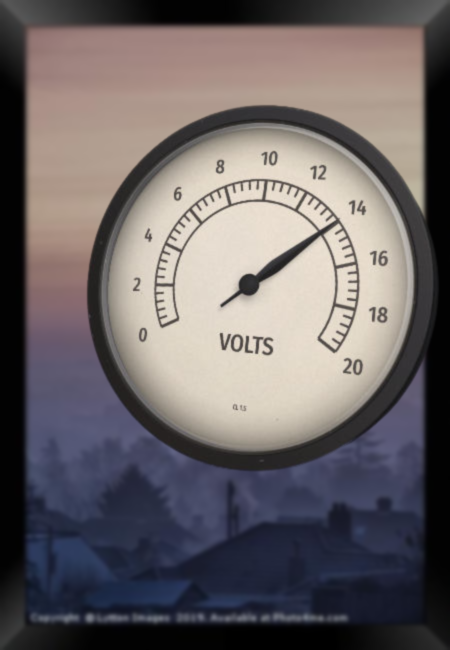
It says 14
